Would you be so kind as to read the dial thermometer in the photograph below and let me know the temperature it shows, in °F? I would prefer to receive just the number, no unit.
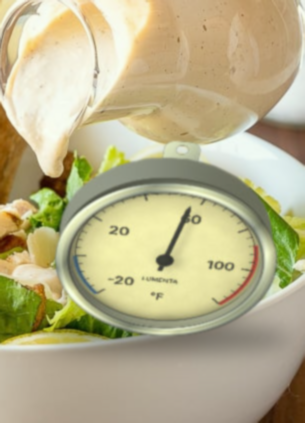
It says 56
